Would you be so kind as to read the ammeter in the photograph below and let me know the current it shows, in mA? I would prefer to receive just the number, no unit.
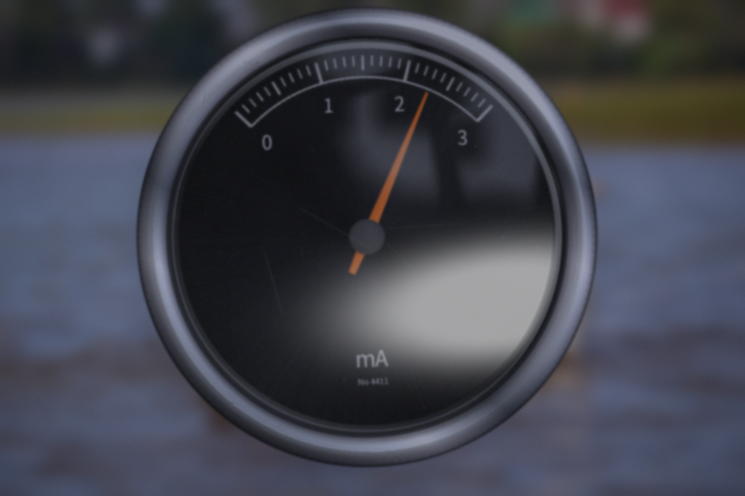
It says 2.3
